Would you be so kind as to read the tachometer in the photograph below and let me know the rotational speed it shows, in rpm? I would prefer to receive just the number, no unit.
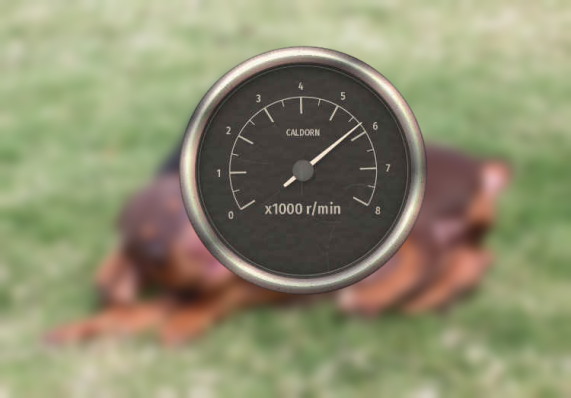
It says 5750
